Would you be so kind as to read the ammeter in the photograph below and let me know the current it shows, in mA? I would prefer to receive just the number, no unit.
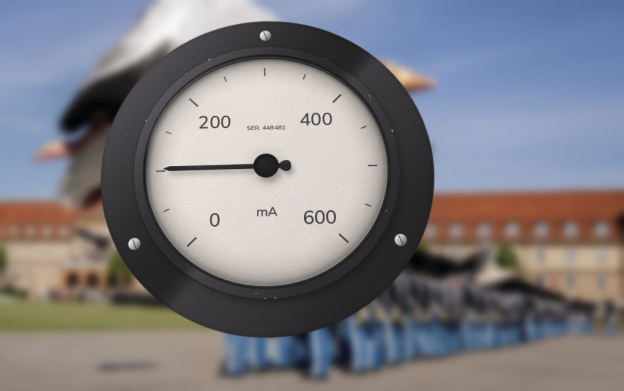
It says 100
